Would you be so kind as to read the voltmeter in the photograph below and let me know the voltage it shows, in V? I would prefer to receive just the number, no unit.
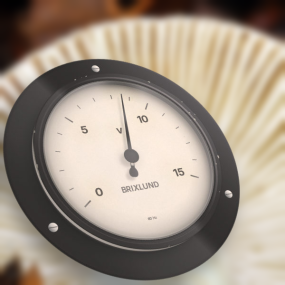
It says 8.5
